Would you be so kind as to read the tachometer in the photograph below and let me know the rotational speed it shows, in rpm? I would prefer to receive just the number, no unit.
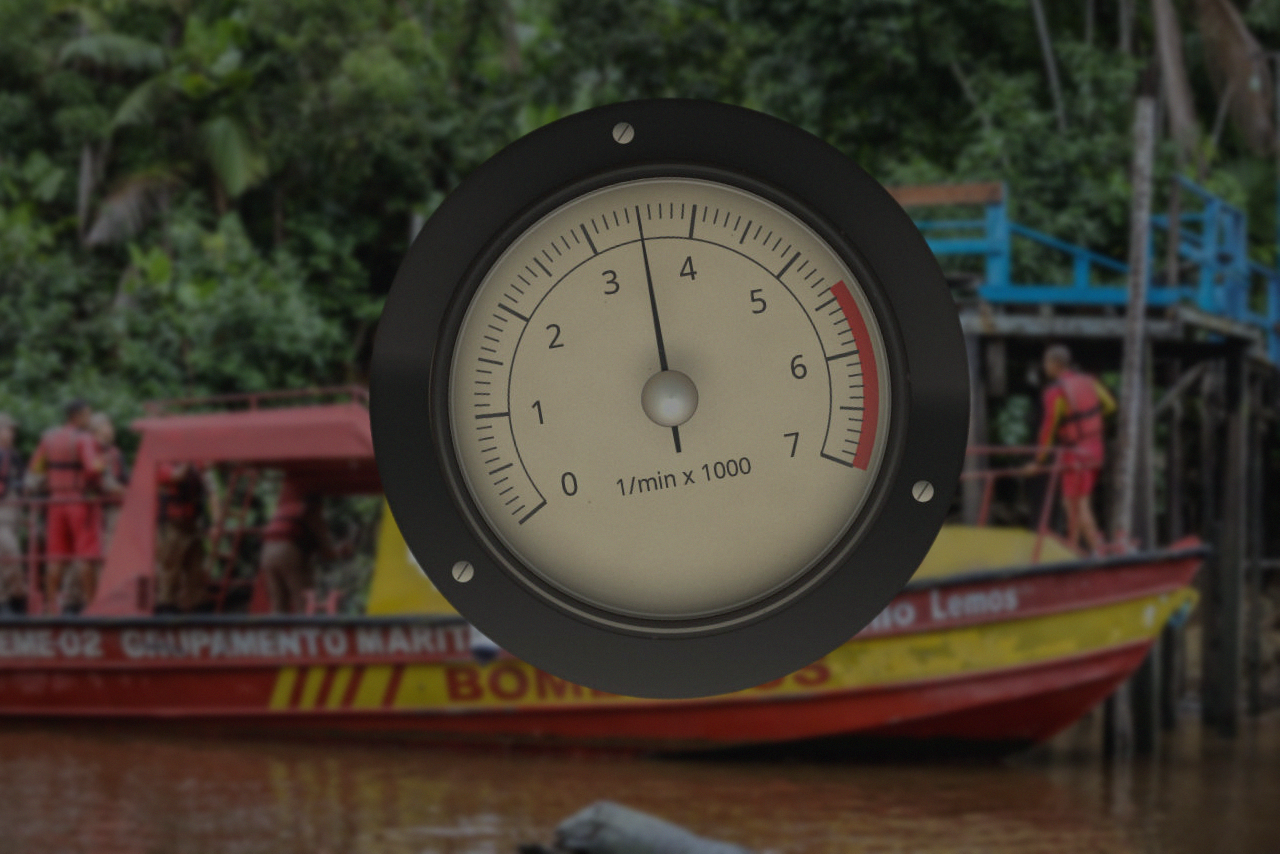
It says 3500
